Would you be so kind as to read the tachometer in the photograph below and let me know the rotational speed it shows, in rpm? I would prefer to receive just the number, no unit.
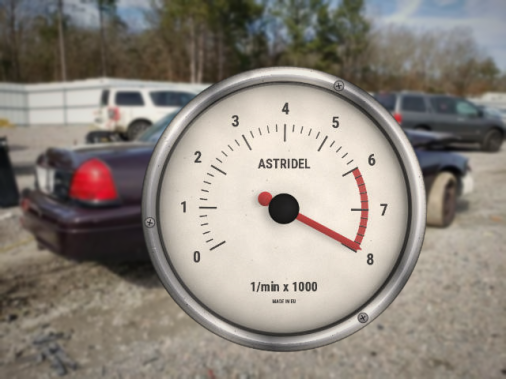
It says 7900
